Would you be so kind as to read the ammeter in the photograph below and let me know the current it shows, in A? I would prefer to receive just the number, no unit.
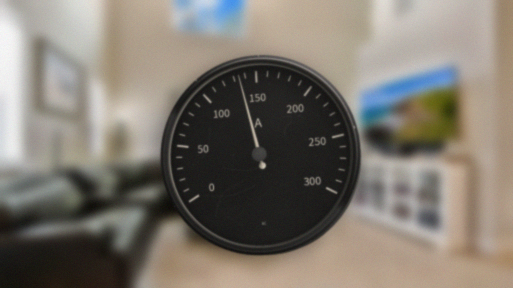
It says 135
